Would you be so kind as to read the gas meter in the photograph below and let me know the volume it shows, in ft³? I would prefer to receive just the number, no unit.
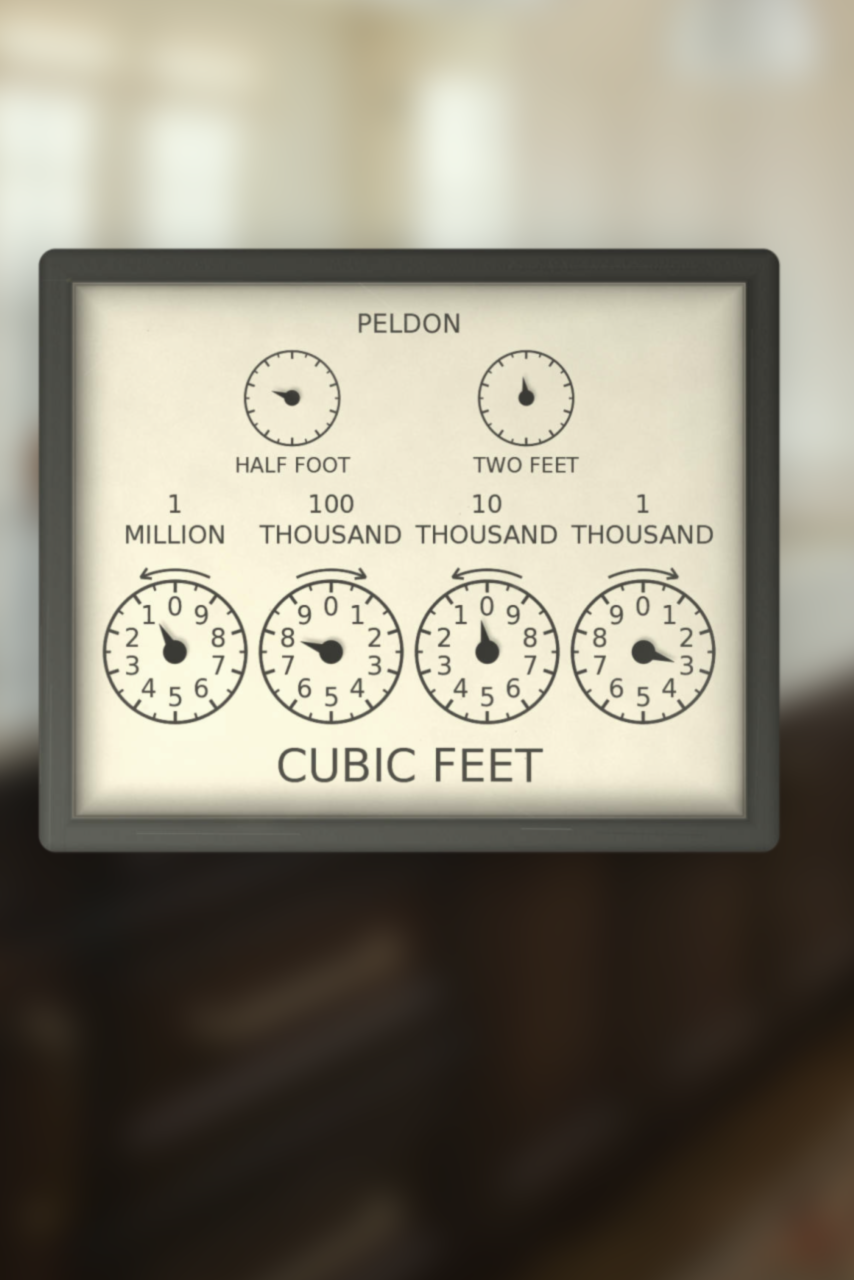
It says 80300
